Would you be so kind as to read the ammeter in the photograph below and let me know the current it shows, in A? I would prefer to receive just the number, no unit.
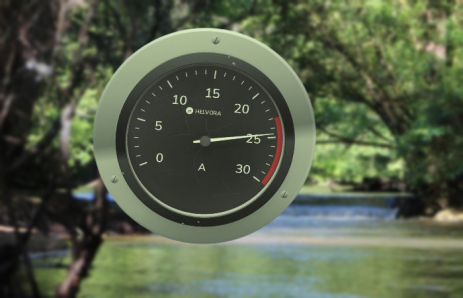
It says 24.5
